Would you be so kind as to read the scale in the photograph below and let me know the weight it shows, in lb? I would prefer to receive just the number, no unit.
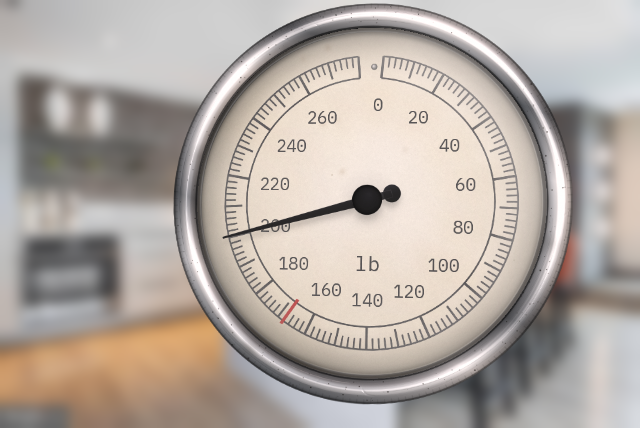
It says 200
